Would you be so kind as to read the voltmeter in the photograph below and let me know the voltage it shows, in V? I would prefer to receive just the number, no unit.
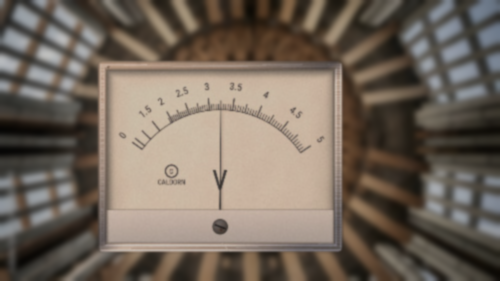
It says 3.25
